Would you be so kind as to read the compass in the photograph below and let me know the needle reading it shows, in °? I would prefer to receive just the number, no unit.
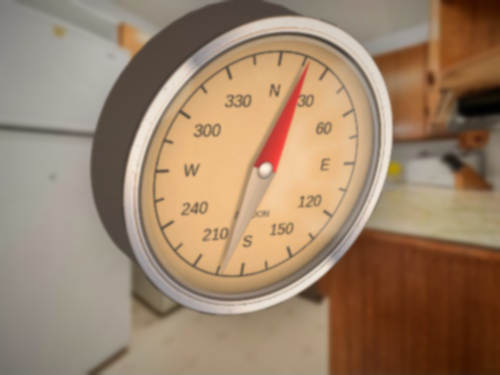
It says 15
